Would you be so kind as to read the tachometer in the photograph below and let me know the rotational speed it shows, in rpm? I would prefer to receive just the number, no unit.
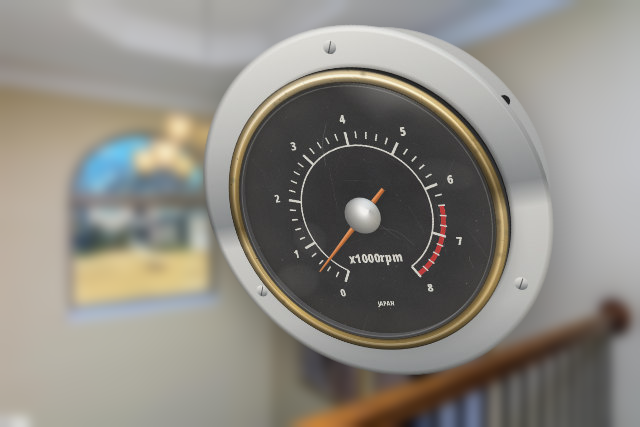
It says 500
